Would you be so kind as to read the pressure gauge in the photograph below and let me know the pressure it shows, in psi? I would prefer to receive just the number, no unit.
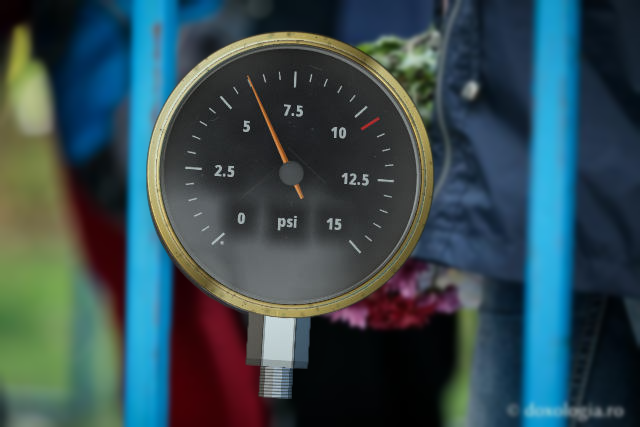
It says 6
